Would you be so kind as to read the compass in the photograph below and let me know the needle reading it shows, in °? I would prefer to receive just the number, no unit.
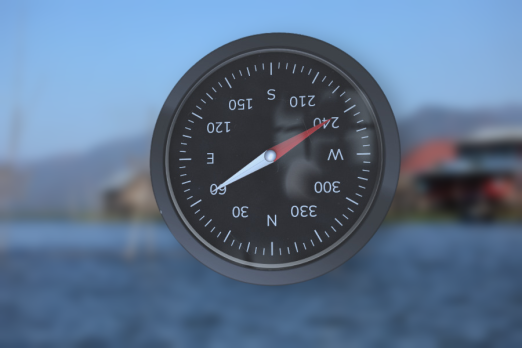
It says 240
